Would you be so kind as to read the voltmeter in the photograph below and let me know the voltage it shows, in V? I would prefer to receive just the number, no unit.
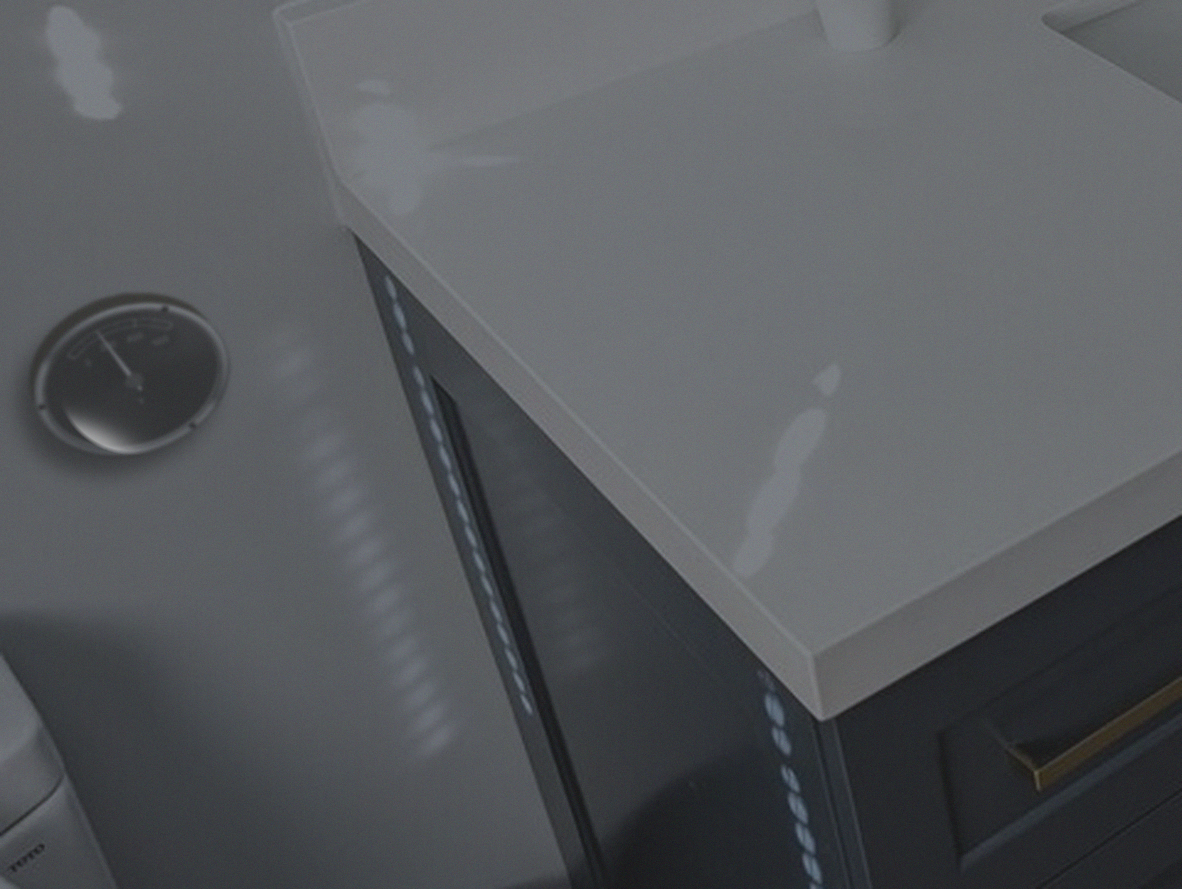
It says 200
